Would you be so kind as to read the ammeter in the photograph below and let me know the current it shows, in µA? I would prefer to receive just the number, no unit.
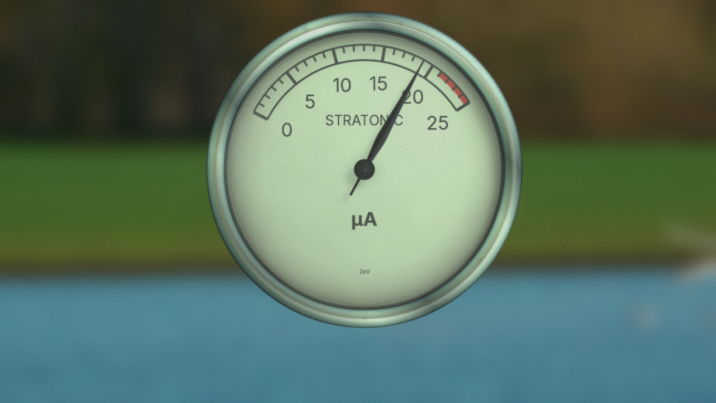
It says 19
